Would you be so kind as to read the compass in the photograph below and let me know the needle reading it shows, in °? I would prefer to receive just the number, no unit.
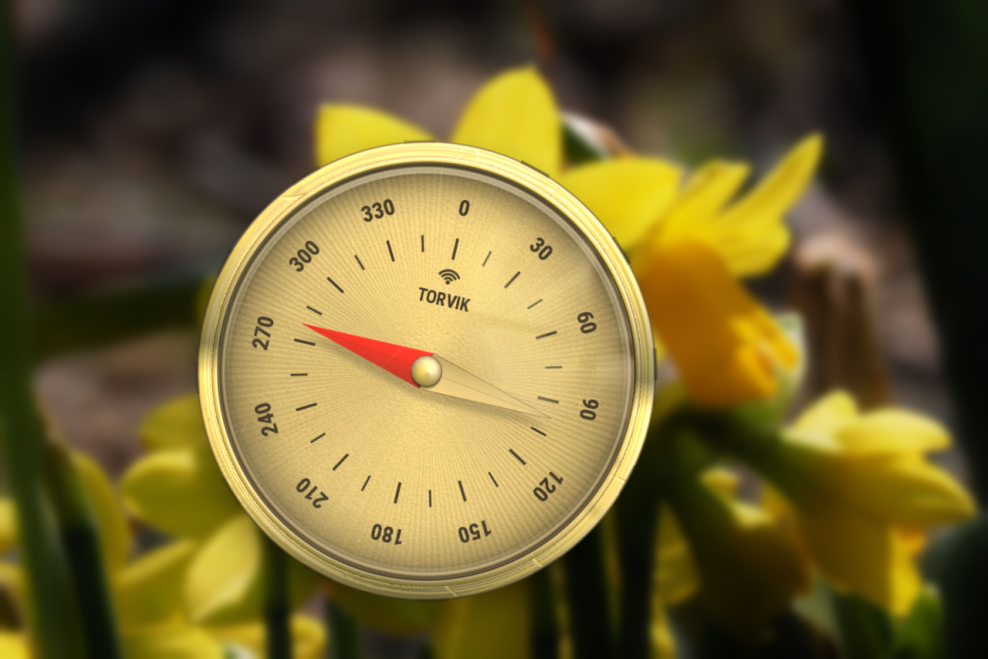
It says 277.5
